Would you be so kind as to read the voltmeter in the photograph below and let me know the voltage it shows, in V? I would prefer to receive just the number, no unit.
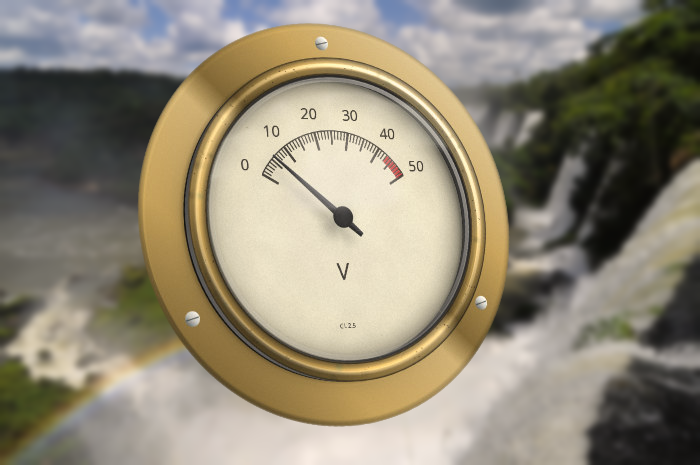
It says 5
